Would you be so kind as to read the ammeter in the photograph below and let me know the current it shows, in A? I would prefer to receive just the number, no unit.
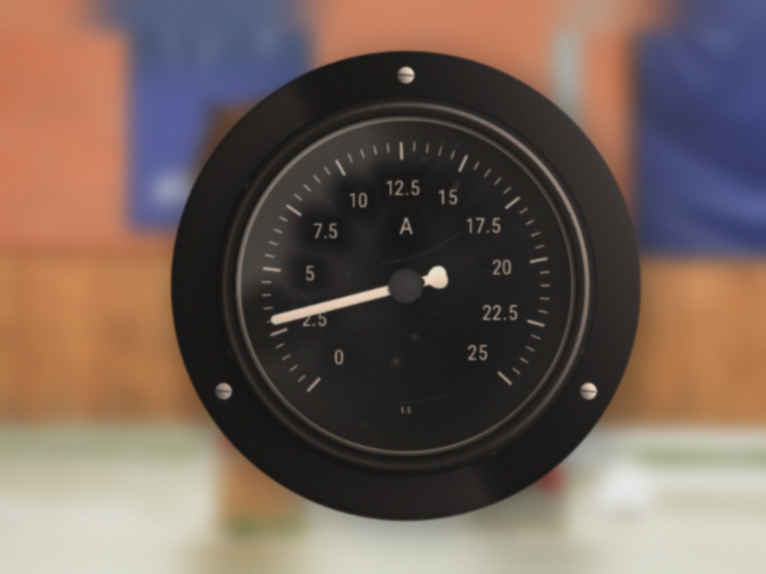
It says 3
